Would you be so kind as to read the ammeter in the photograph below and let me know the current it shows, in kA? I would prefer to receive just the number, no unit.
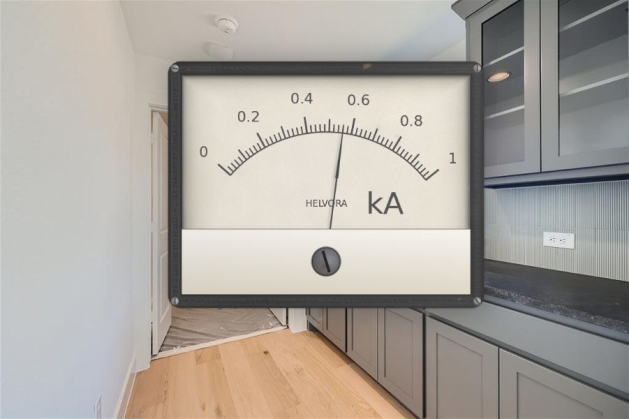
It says 0.56
